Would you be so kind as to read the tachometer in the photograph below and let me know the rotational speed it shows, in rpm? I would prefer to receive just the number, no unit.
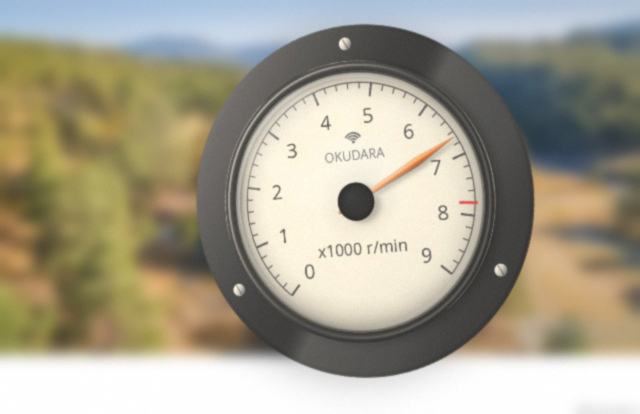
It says 6700
